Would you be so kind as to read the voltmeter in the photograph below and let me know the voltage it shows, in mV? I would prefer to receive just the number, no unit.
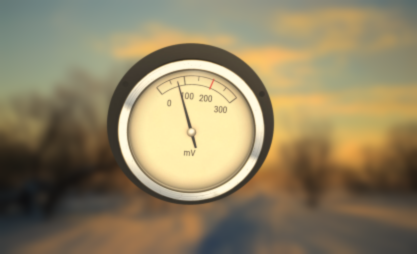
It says 75
